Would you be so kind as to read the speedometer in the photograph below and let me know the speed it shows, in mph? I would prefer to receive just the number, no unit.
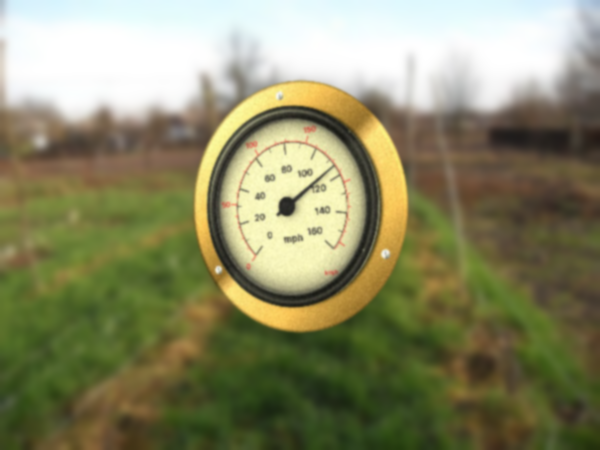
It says 115
